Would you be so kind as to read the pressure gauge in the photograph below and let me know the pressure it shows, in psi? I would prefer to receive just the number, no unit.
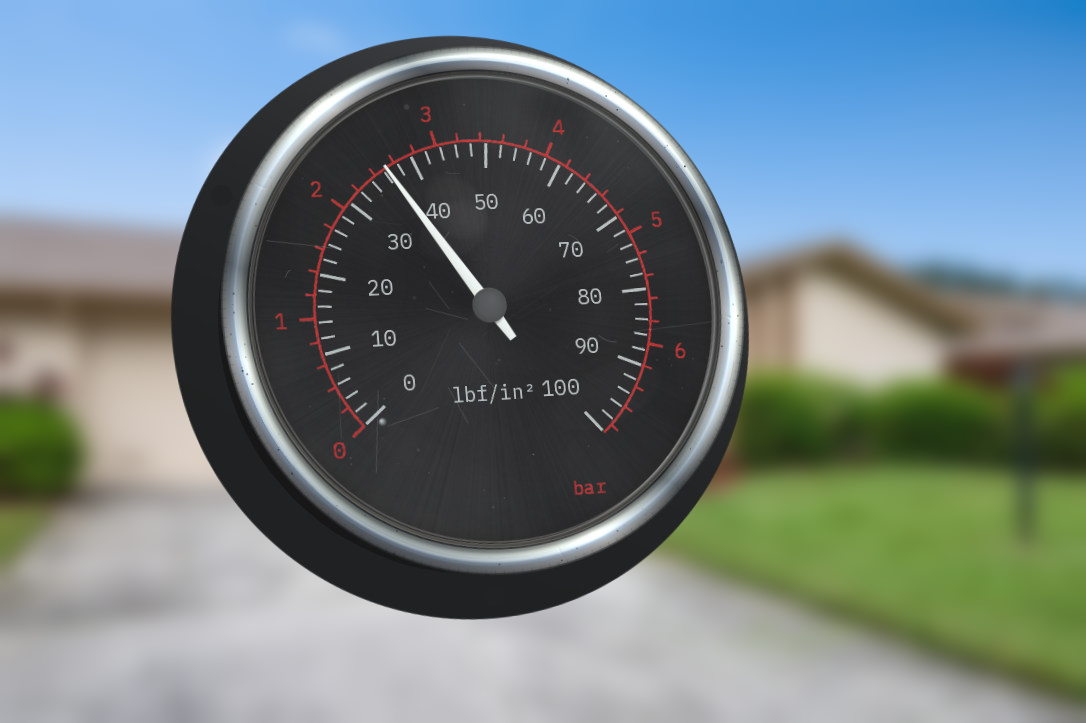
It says 36
